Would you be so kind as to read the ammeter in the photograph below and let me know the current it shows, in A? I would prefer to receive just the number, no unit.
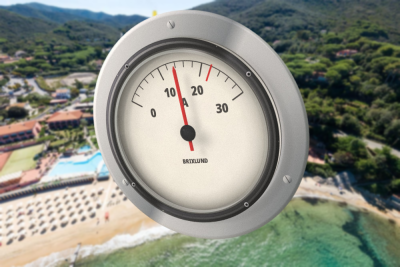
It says 14
